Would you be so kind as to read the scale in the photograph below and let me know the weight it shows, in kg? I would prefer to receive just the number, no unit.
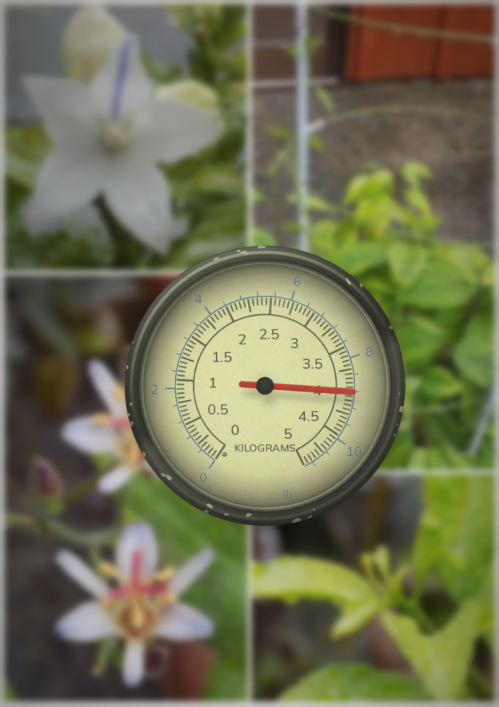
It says 4
